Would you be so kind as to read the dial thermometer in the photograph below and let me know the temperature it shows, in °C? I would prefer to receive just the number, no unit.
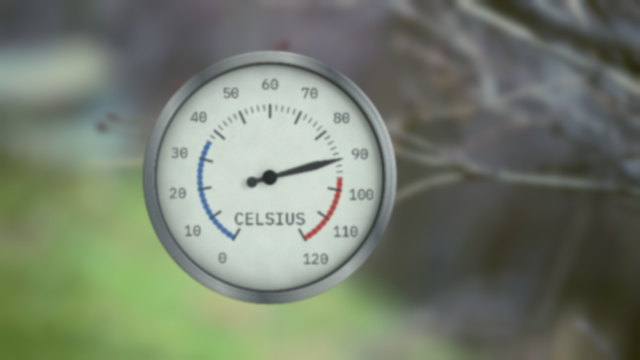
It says 90
